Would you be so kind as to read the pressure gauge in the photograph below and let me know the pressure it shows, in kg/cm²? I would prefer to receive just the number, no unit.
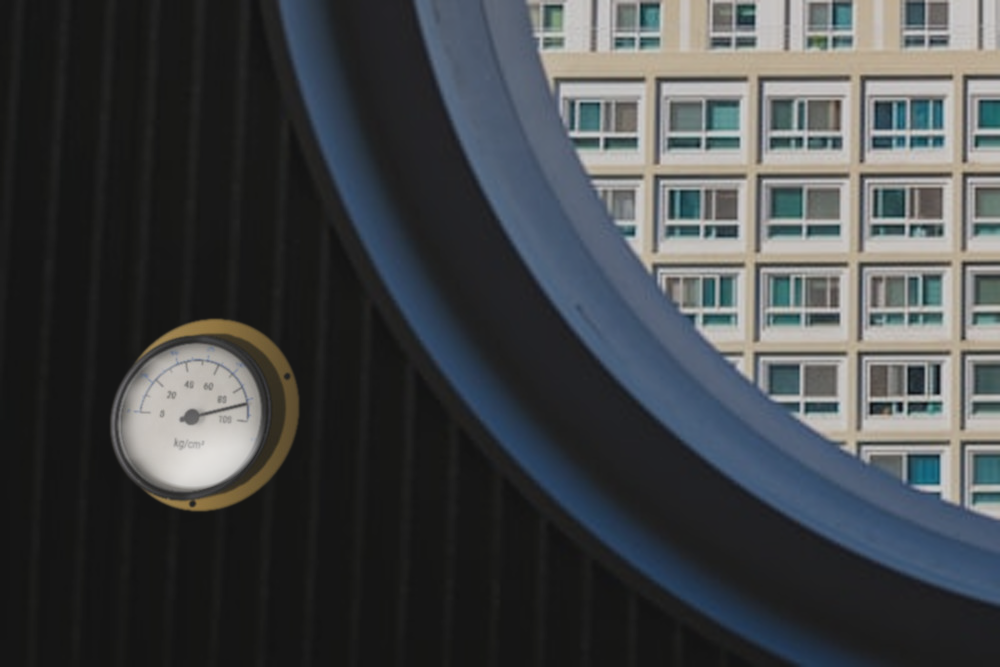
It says 90
